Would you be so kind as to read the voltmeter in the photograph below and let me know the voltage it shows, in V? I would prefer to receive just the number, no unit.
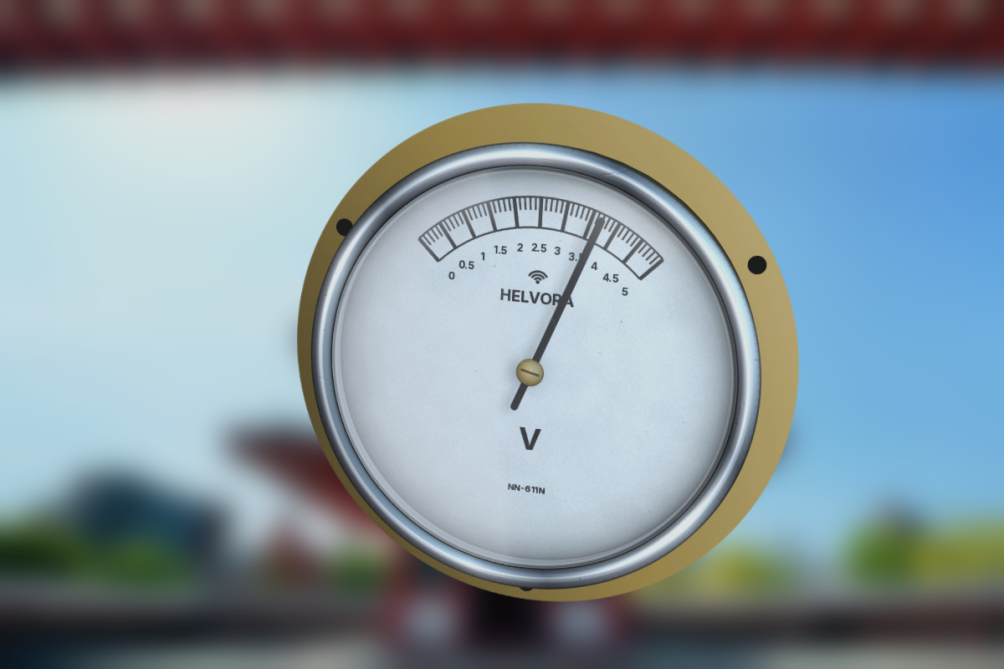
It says 3.7
